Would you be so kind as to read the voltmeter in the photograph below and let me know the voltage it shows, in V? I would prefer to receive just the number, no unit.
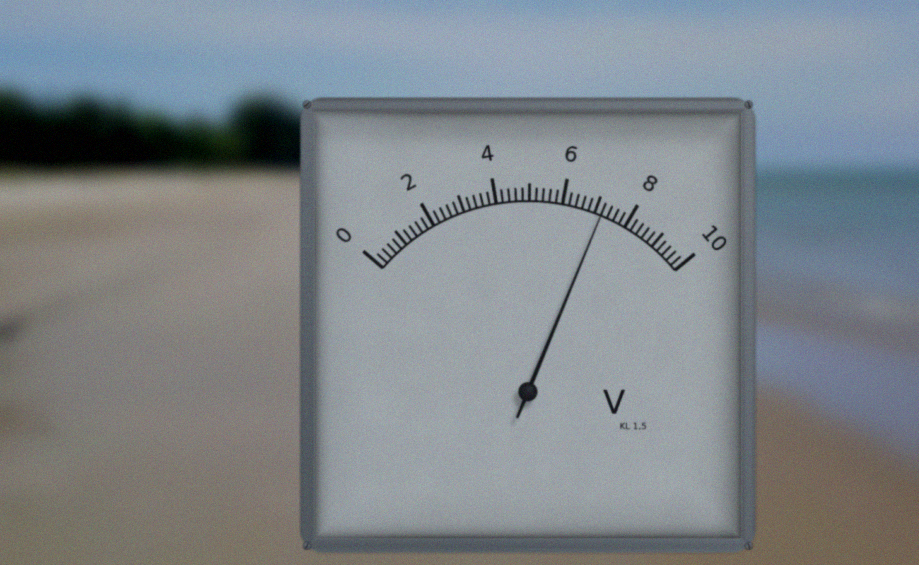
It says 7.2
